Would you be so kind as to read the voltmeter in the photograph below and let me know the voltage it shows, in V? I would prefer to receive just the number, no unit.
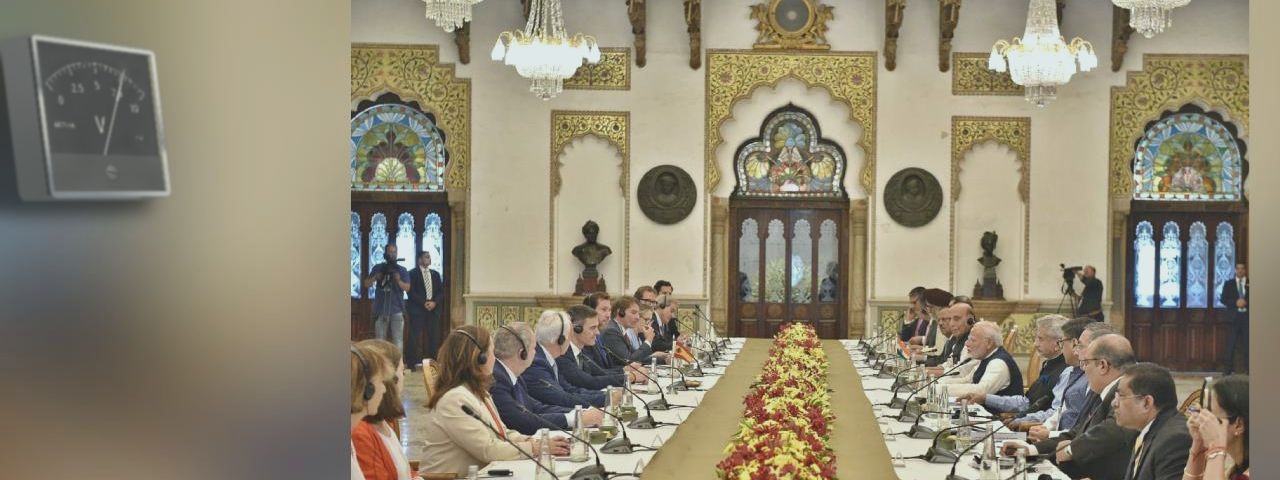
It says 7.5
